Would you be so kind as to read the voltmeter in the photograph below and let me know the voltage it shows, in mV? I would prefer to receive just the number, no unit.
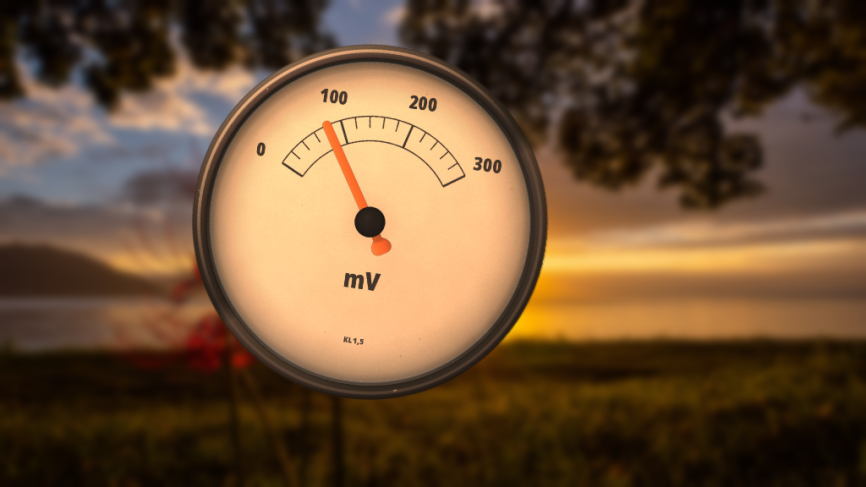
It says 80
